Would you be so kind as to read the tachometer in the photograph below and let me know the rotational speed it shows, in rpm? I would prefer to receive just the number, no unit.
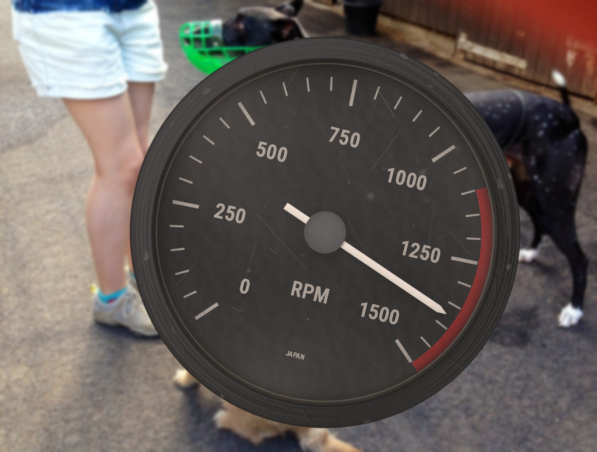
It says 1375
